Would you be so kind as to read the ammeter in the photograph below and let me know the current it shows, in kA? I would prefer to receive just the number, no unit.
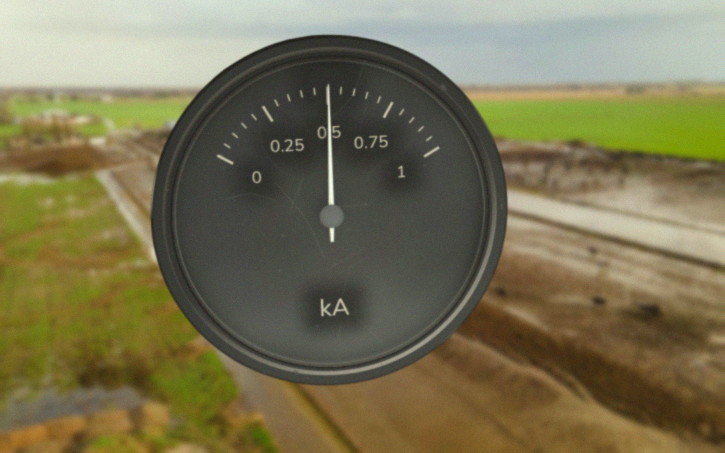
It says 0.5
